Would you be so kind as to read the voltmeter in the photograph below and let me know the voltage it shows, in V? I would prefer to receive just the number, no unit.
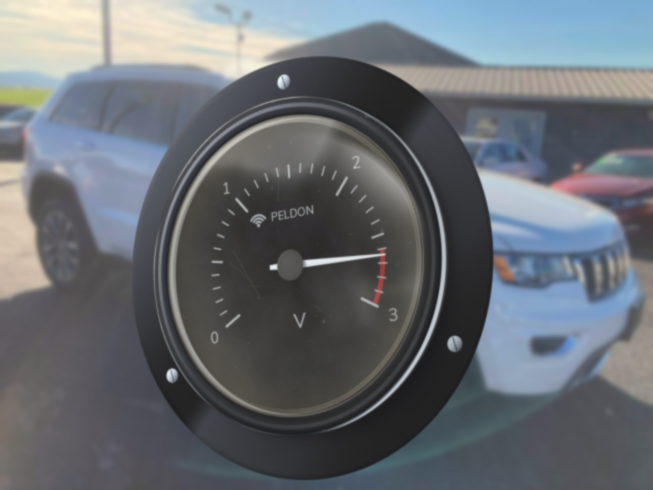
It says 2.65
